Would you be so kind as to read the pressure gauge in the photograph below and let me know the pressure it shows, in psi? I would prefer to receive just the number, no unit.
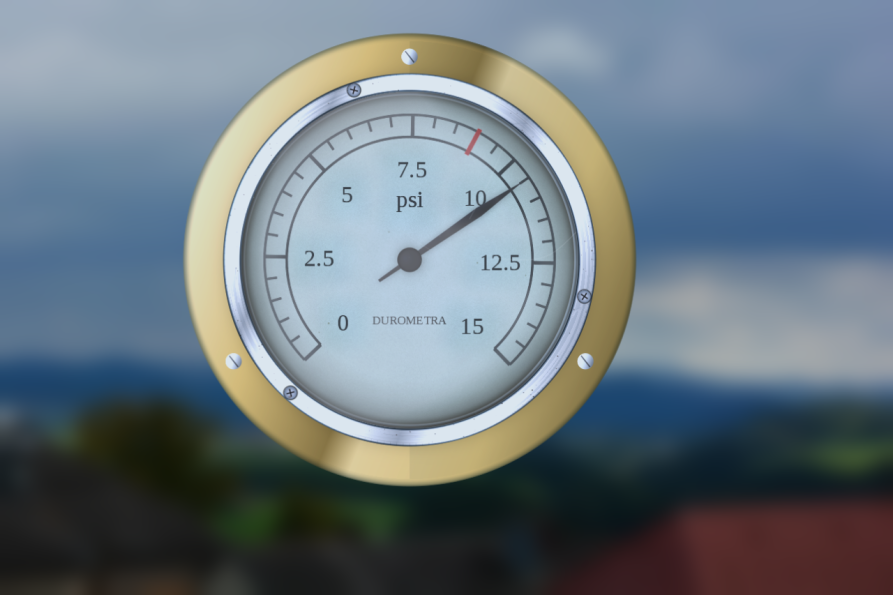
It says 10.5
